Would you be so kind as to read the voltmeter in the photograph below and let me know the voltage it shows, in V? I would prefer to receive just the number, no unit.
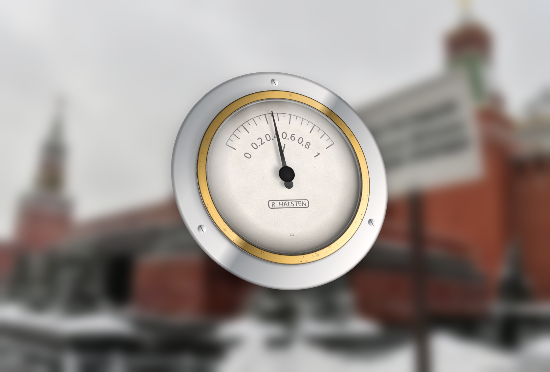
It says 0.45
